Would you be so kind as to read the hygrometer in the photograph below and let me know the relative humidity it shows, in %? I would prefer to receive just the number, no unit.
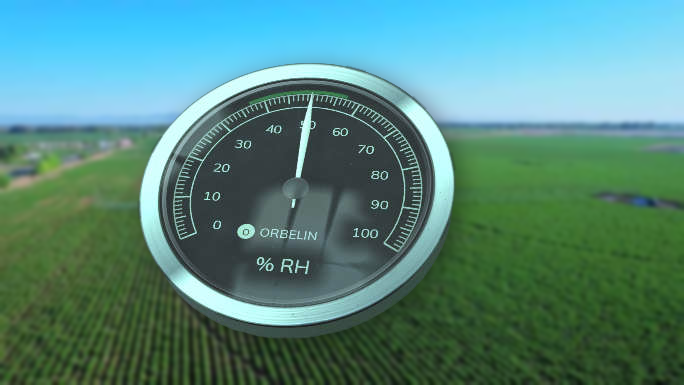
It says 50
